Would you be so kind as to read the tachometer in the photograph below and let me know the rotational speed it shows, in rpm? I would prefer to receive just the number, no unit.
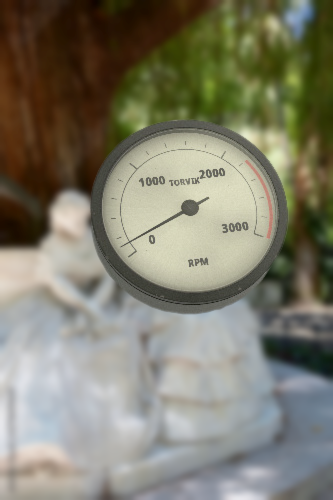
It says 100
